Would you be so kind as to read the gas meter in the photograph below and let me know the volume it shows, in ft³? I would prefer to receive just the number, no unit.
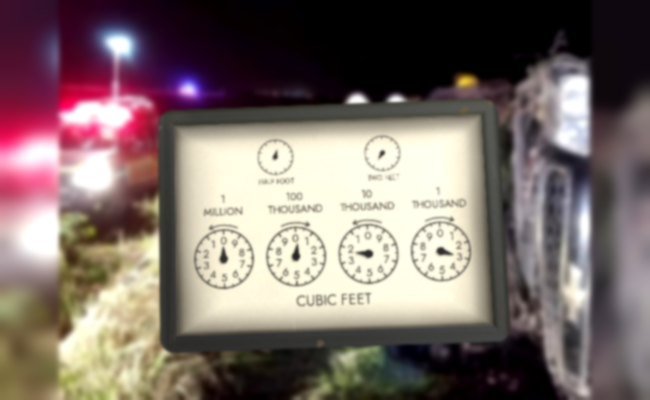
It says 2300
